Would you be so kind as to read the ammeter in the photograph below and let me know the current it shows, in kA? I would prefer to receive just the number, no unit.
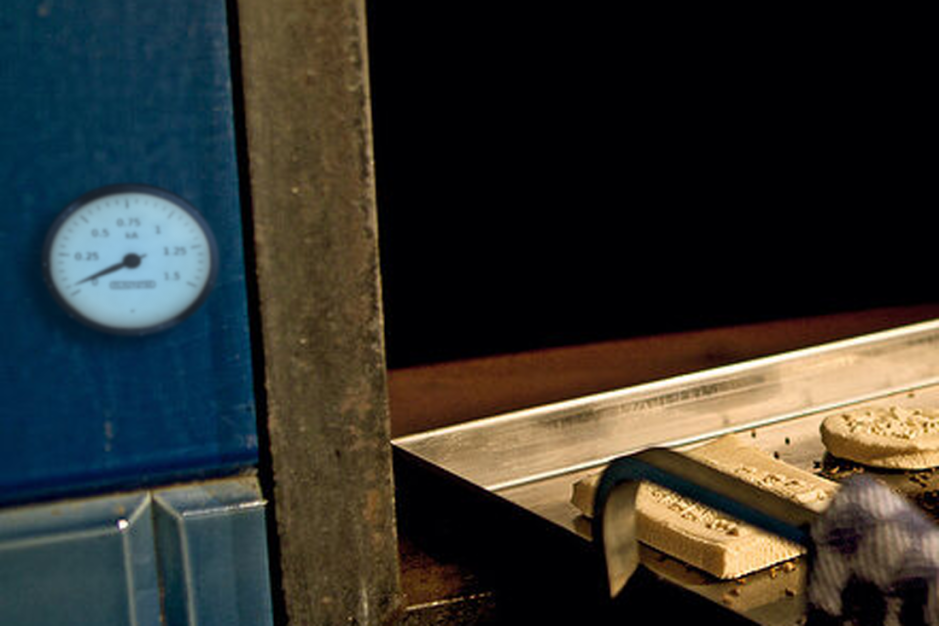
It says 0.05
